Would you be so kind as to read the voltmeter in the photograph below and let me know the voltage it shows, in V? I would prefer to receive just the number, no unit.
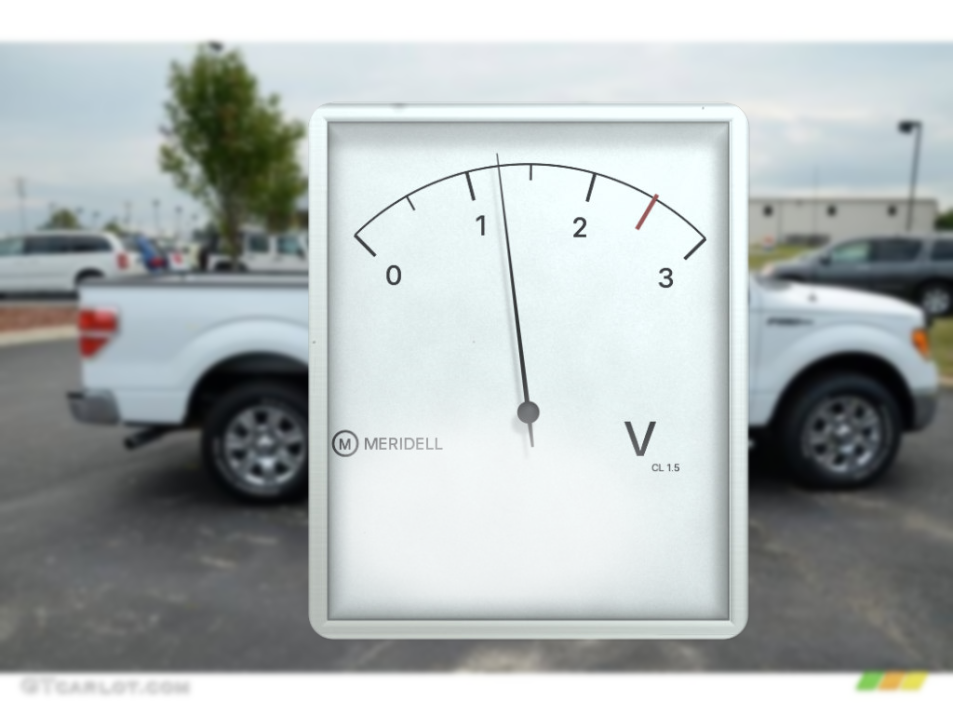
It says 1.25
